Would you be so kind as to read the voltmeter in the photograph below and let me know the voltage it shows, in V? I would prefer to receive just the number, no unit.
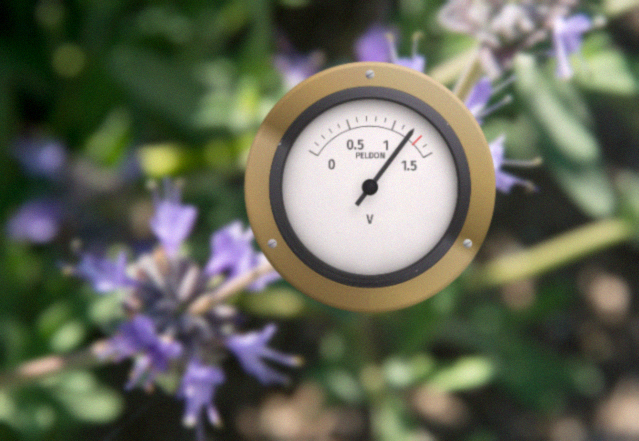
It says 1.2
